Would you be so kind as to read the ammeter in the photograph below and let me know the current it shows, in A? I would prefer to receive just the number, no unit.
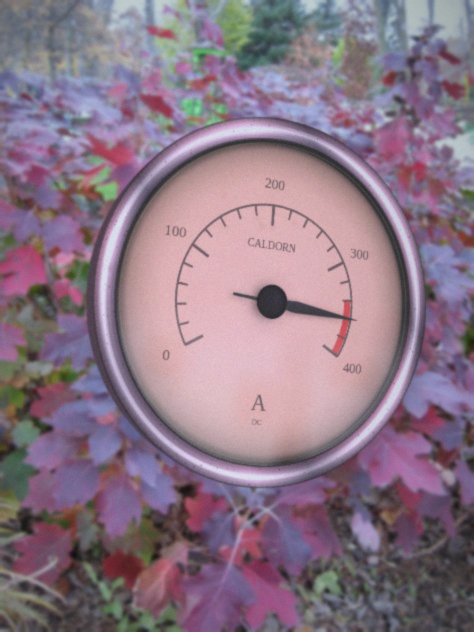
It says 360
